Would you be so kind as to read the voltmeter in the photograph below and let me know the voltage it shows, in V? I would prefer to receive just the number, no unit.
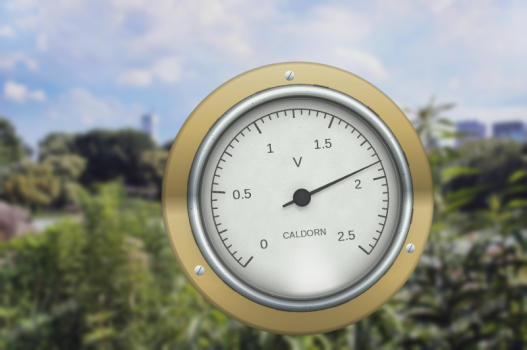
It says 1.9
